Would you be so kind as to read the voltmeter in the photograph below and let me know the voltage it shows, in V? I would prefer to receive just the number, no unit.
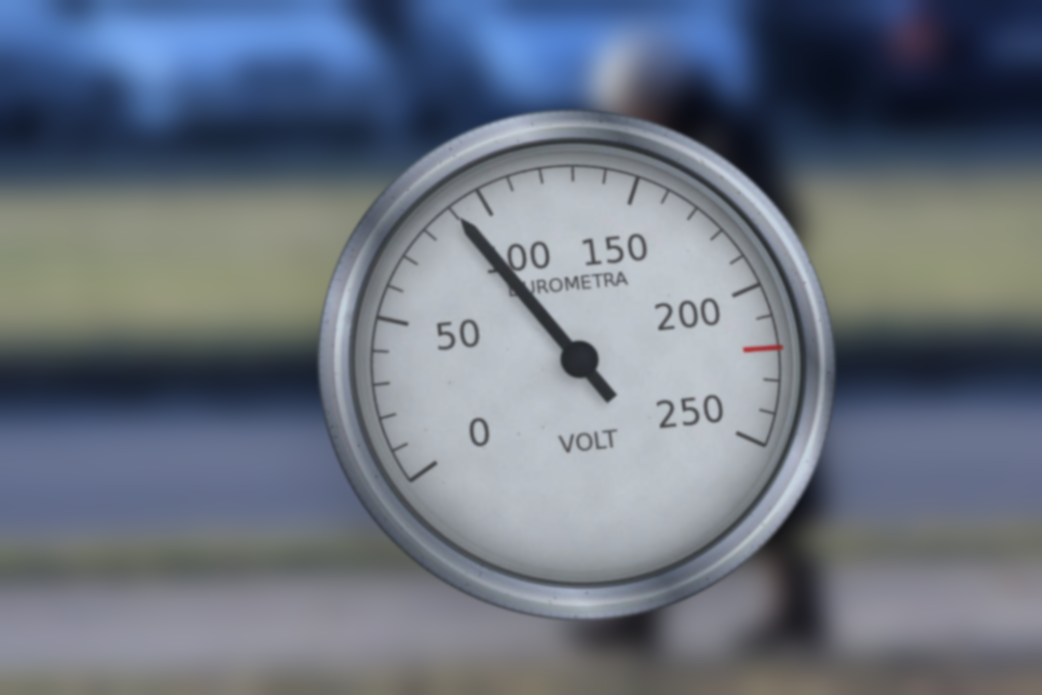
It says 90
